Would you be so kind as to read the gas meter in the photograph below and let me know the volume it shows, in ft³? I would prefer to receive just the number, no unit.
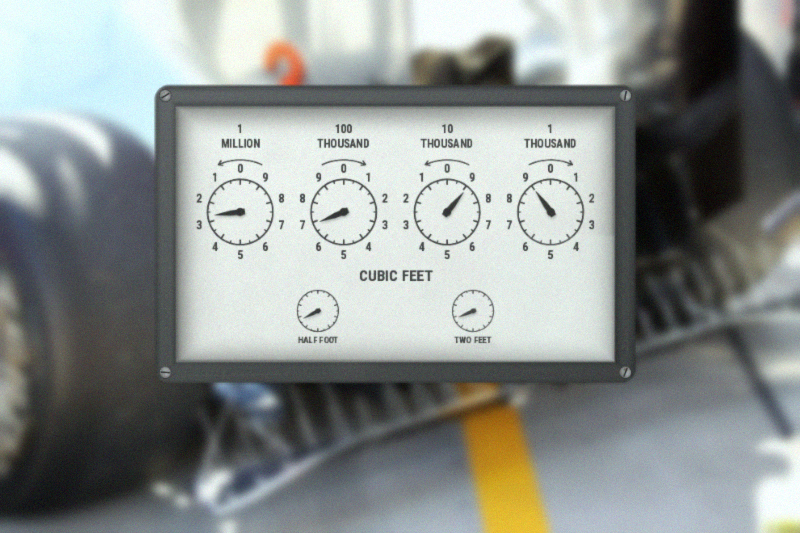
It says 268900
